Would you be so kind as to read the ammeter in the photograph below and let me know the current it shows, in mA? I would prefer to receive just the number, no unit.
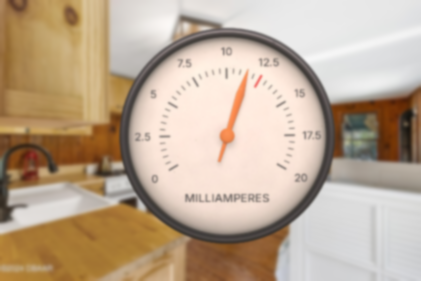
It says 11.5
